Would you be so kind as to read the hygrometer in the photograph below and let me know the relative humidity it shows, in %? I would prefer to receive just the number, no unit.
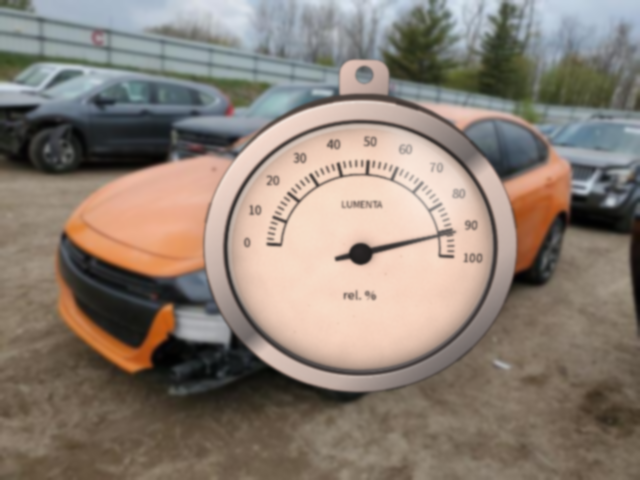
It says 90
